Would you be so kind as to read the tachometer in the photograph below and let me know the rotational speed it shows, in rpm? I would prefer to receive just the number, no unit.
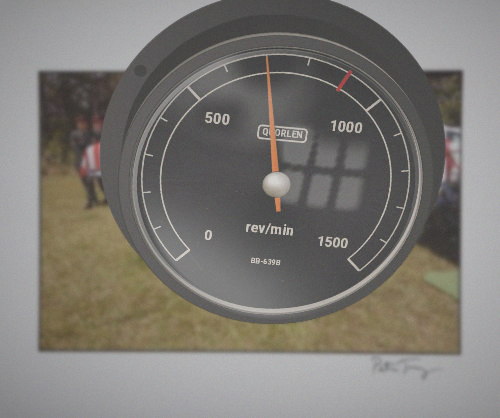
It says 700
